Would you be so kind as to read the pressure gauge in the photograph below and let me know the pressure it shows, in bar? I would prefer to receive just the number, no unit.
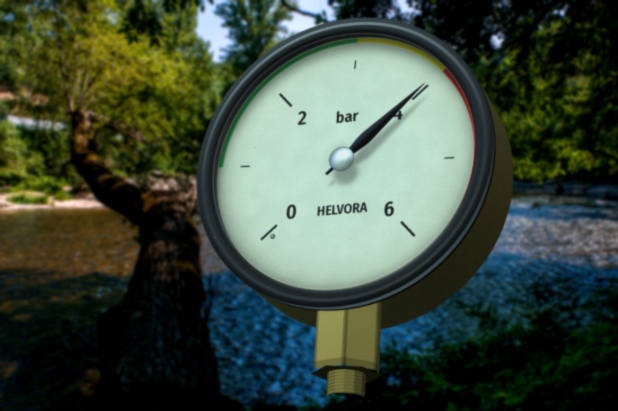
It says 4
